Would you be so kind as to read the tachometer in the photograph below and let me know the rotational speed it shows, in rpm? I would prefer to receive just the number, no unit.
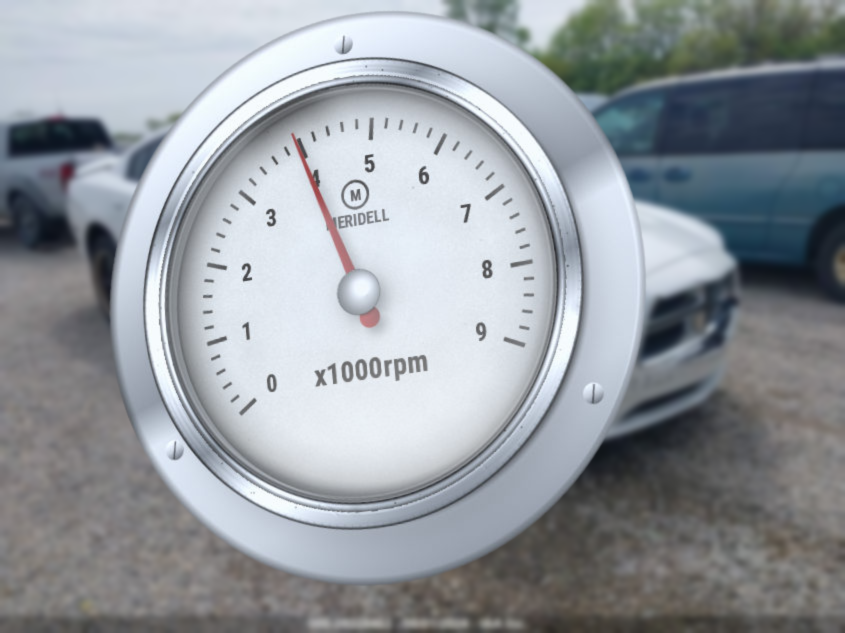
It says 4000
